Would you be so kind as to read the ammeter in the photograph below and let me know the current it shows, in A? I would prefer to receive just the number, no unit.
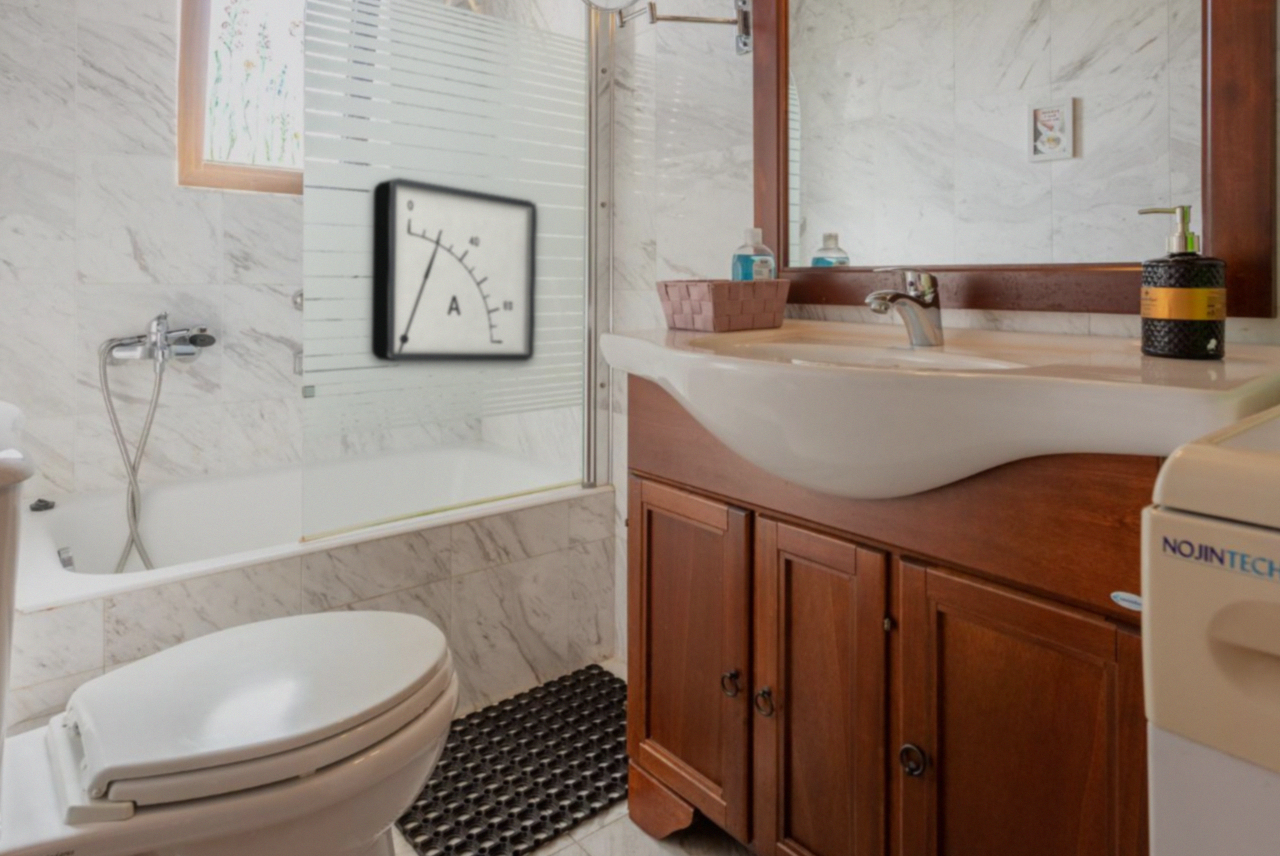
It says 20
